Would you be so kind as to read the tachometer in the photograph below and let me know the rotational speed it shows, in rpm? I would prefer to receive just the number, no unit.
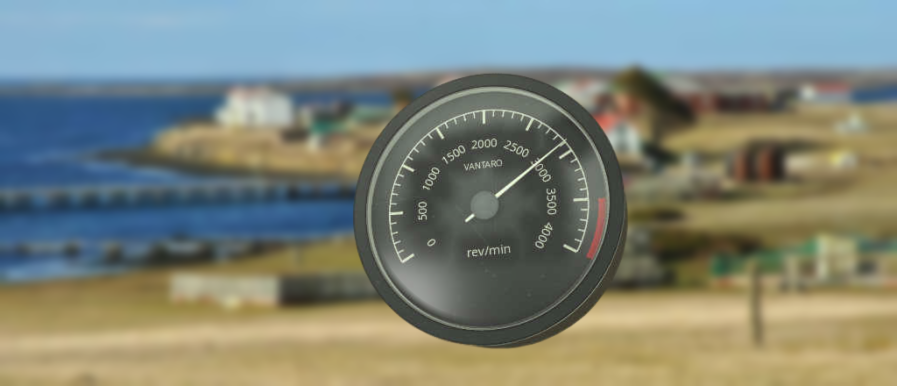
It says 2900
